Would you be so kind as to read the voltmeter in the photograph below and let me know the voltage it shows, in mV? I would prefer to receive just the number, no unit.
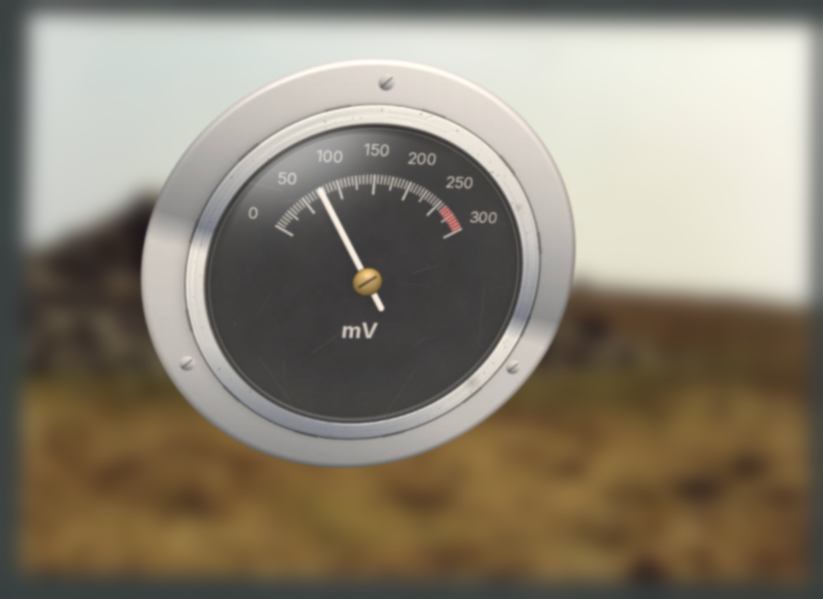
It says 75
